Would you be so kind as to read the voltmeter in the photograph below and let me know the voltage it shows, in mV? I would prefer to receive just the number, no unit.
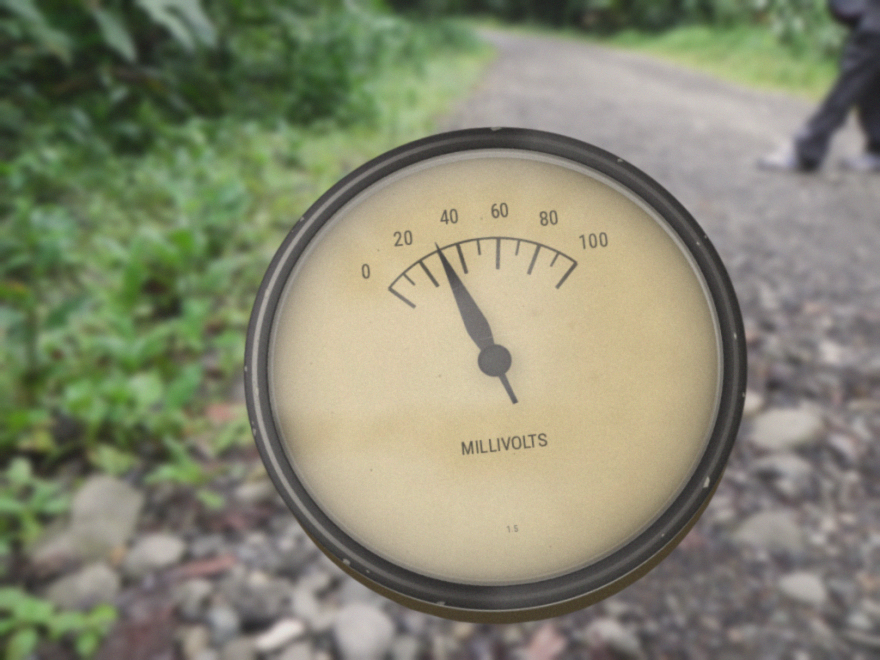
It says 30
